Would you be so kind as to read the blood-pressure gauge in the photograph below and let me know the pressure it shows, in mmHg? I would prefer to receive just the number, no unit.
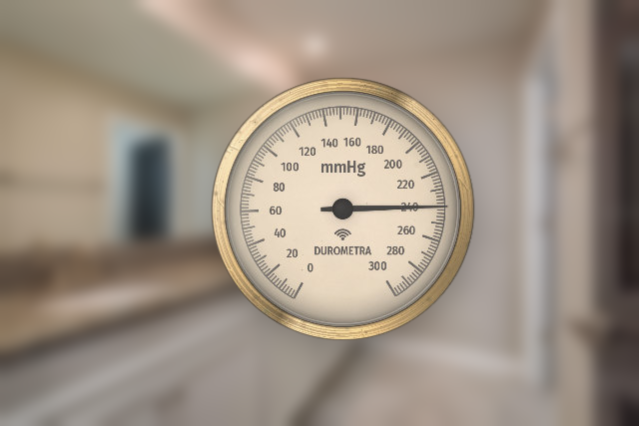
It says 240
